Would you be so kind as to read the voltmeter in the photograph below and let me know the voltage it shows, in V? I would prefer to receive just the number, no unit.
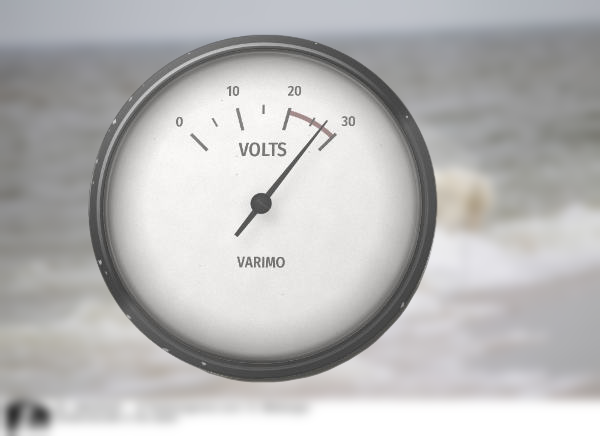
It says 27.5
